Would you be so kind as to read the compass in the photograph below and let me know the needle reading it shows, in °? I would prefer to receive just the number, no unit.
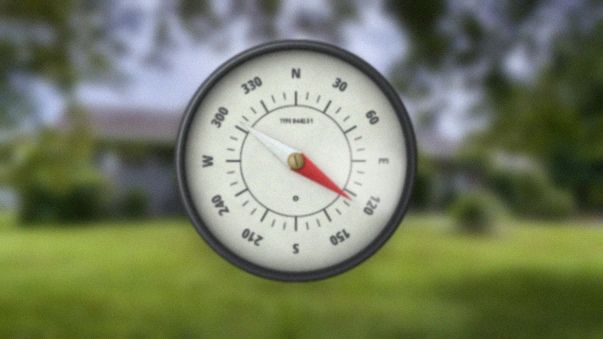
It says 125
